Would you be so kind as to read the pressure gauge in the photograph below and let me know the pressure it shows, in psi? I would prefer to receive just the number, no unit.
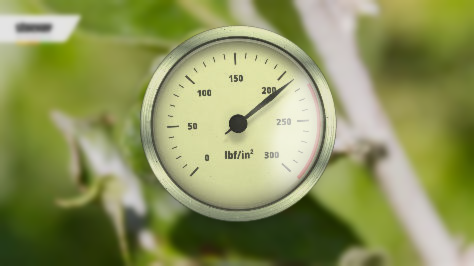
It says 210
